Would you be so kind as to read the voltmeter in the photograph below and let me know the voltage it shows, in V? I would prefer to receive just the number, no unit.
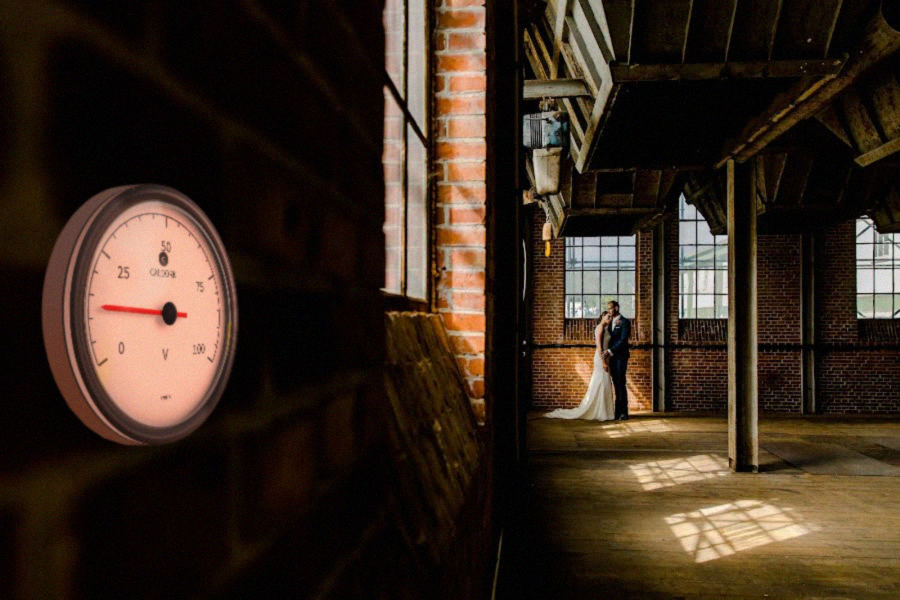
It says 12.5
